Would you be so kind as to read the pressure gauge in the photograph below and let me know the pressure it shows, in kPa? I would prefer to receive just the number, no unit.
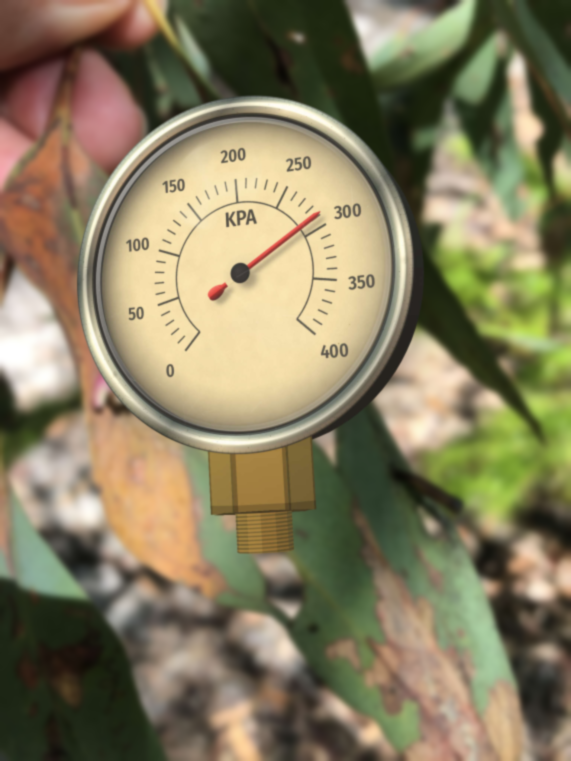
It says 290
